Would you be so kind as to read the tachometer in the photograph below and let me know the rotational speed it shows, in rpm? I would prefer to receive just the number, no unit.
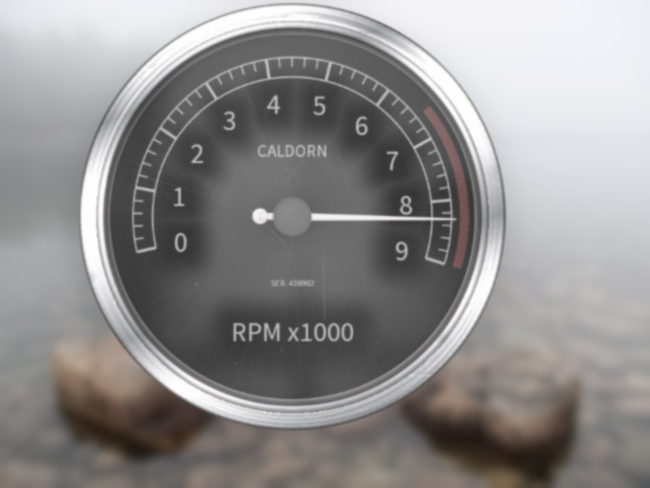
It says 8300
